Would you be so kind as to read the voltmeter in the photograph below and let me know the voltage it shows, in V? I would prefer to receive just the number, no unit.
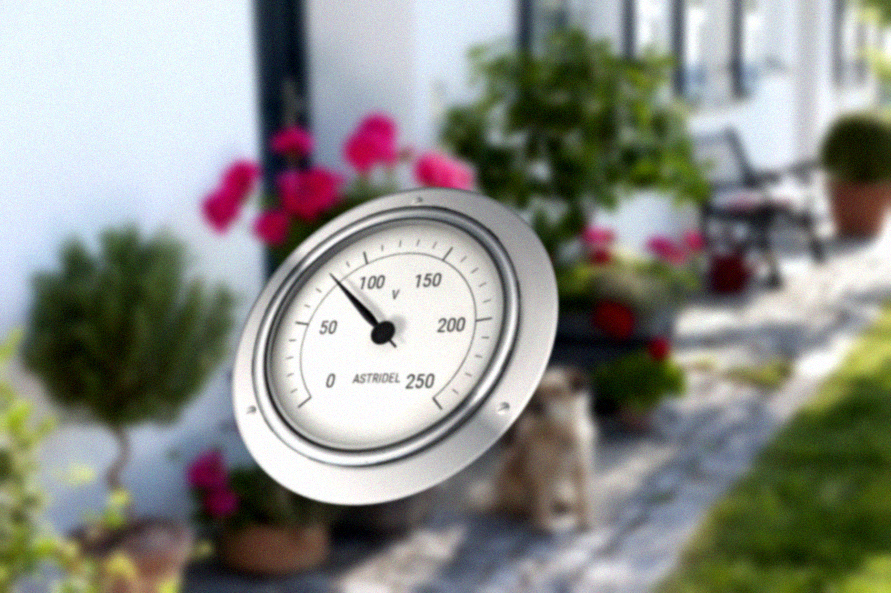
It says 80
